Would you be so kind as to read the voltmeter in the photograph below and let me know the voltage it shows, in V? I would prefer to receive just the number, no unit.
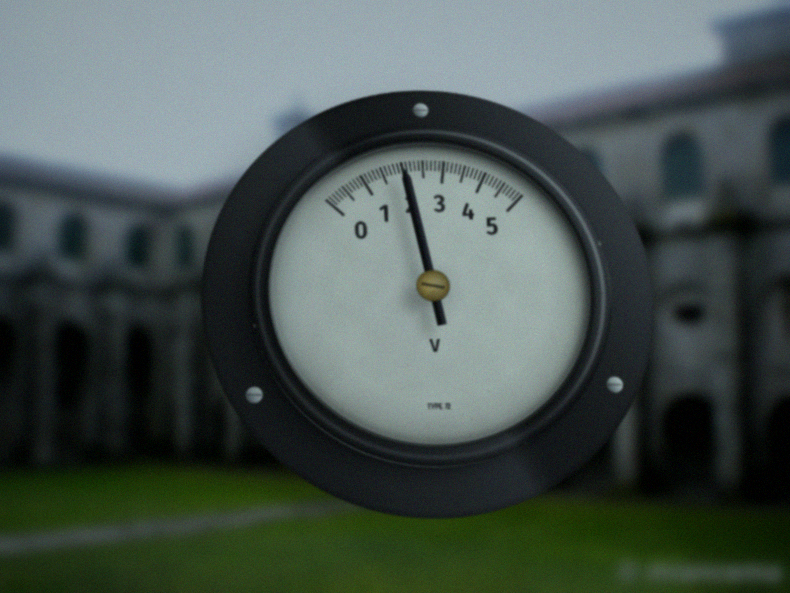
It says 2
